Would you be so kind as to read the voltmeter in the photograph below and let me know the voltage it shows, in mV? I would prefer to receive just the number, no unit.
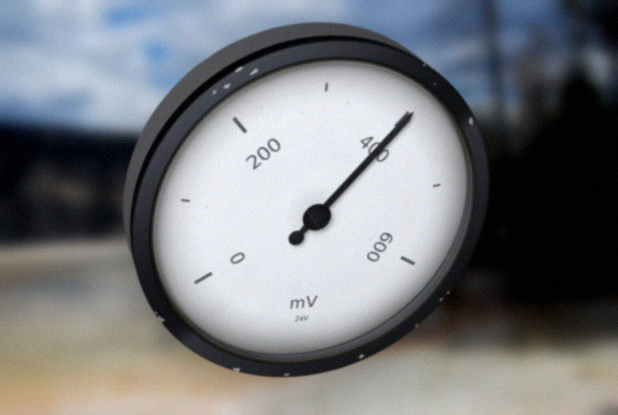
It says 400
